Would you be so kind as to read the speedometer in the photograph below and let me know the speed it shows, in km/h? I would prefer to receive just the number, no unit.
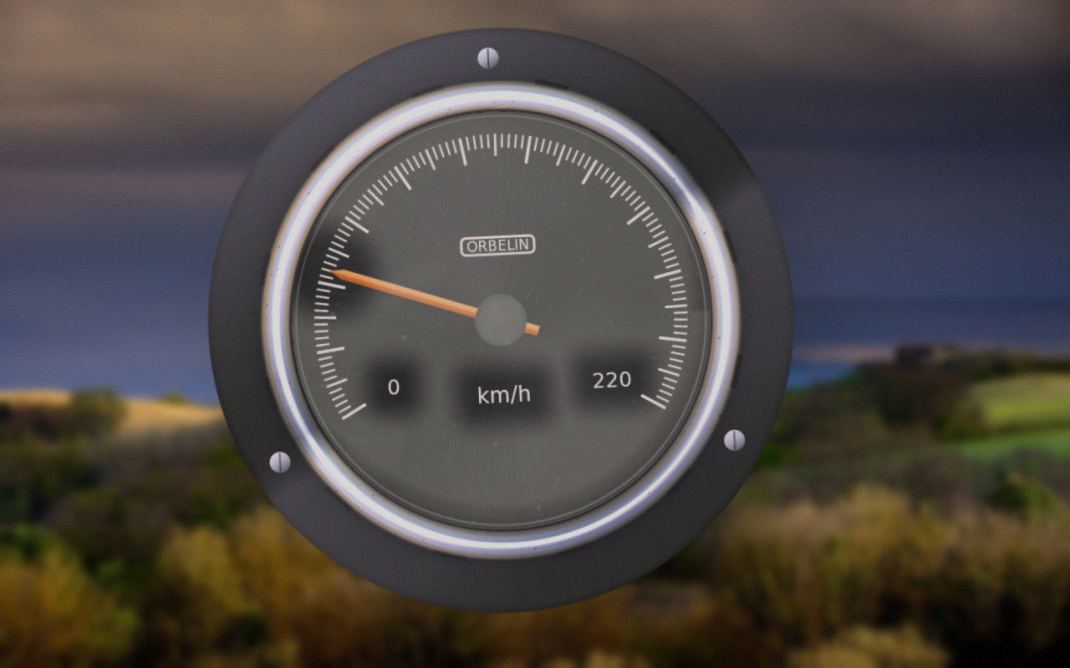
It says 44
